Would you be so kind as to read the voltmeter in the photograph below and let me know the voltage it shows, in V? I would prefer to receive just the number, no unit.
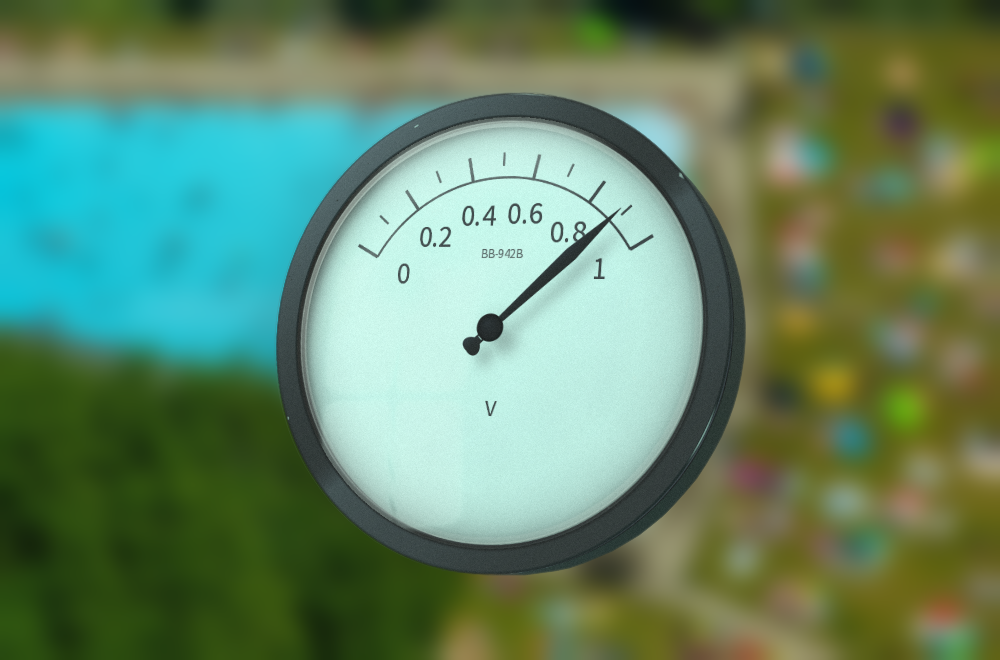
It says 0.9
